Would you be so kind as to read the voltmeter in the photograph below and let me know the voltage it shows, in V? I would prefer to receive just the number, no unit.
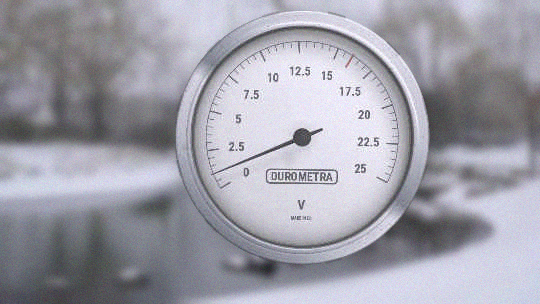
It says 1
